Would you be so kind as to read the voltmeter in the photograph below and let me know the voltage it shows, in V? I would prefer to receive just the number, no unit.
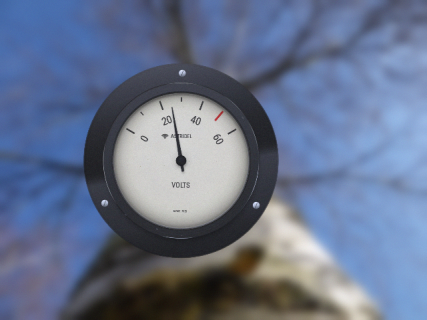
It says 25
